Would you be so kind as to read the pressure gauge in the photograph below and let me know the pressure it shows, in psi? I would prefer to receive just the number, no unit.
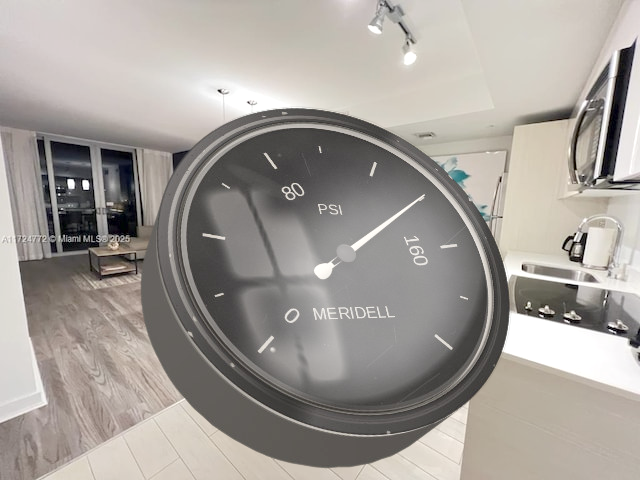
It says 140
